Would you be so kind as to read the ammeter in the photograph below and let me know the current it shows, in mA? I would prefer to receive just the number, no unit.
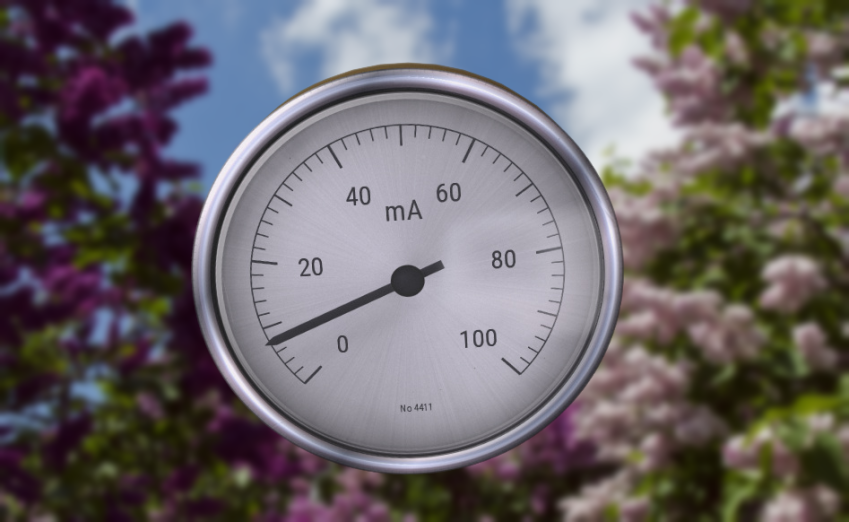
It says 8
